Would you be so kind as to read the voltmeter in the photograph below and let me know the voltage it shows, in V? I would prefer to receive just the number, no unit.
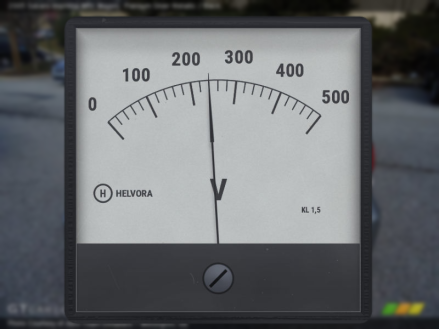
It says 240
